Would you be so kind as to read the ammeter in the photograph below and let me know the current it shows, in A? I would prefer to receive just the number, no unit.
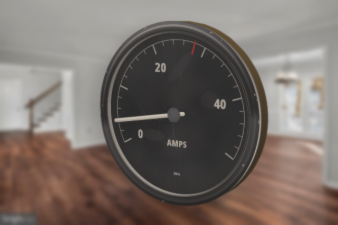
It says 4
